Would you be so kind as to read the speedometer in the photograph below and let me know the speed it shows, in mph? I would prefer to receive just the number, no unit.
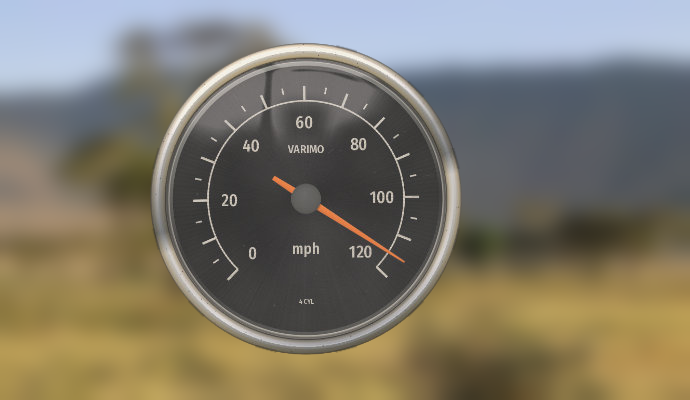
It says 115
